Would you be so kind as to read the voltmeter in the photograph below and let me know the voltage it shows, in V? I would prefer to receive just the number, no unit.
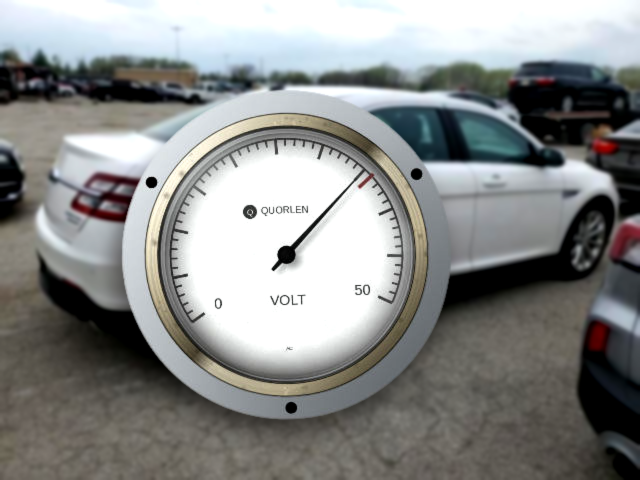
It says 35
